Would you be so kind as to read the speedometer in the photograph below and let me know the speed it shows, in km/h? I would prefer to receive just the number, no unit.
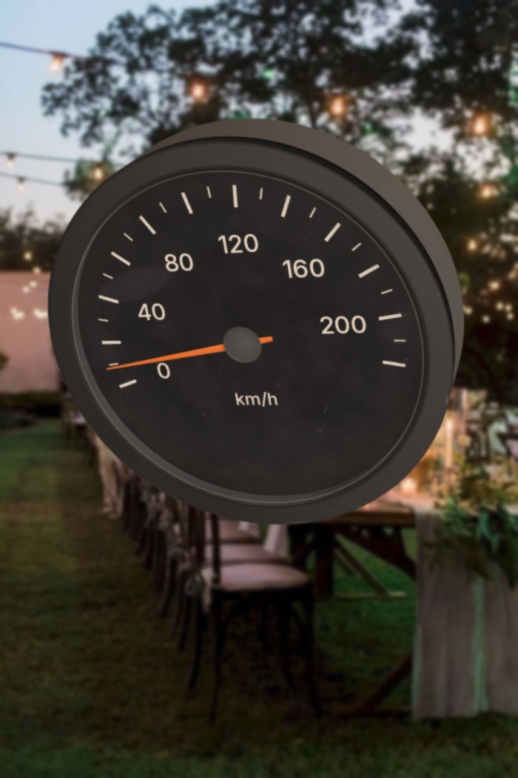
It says 10
